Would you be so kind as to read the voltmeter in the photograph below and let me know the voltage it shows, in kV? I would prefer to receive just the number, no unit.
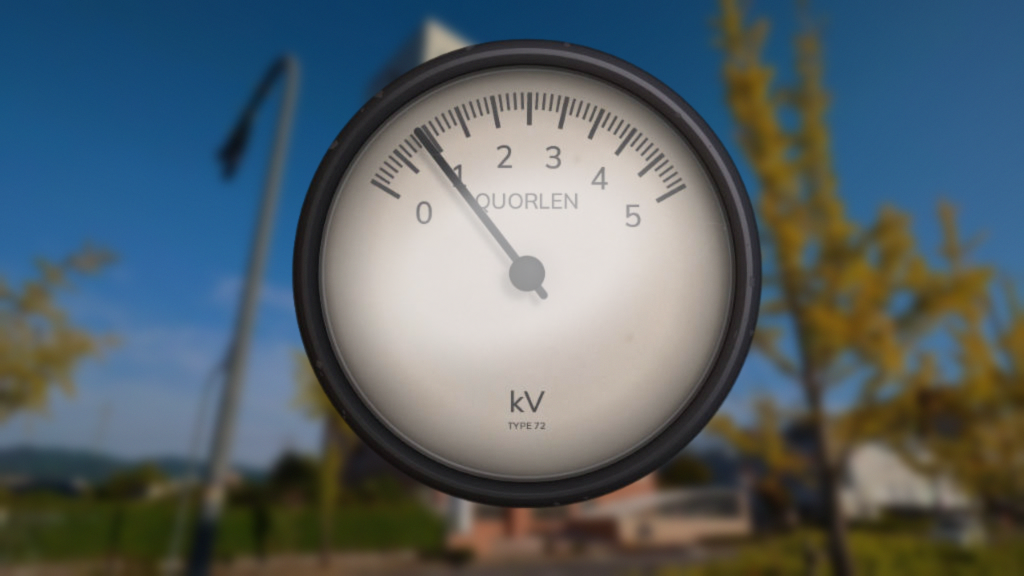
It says 0.9
